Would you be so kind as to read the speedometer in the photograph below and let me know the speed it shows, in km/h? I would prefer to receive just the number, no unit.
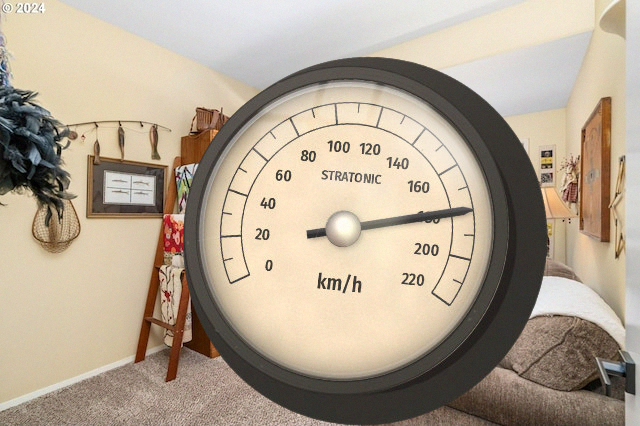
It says 180
